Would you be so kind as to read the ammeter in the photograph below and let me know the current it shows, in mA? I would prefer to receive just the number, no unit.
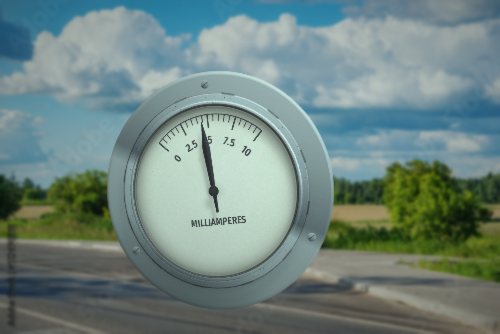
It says 4.5
